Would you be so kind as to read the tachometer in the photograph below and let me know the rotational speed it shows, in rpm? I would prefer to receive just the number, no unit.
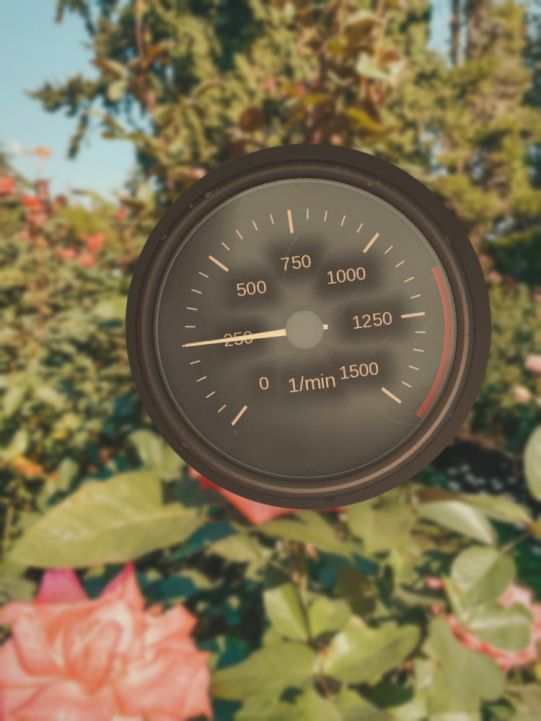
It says 250
